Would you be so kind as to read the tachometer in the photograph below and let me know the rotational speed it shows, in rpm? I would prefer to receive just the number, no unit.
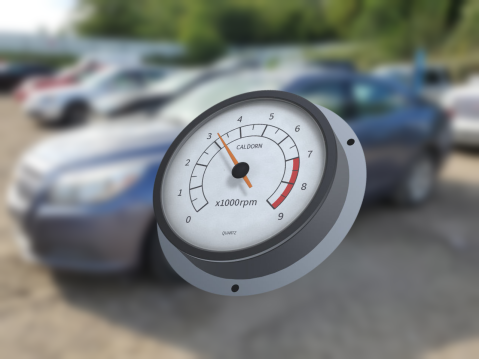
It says 3250
